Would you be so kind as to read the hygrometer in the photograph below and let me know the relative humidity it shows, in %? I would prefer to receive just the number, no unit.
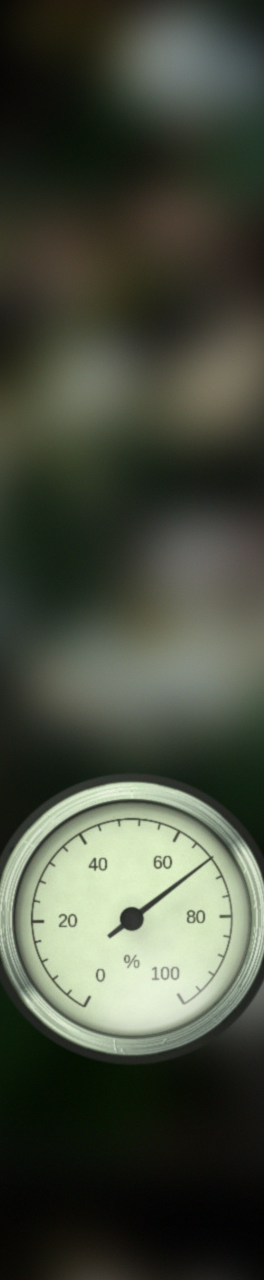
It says 68
